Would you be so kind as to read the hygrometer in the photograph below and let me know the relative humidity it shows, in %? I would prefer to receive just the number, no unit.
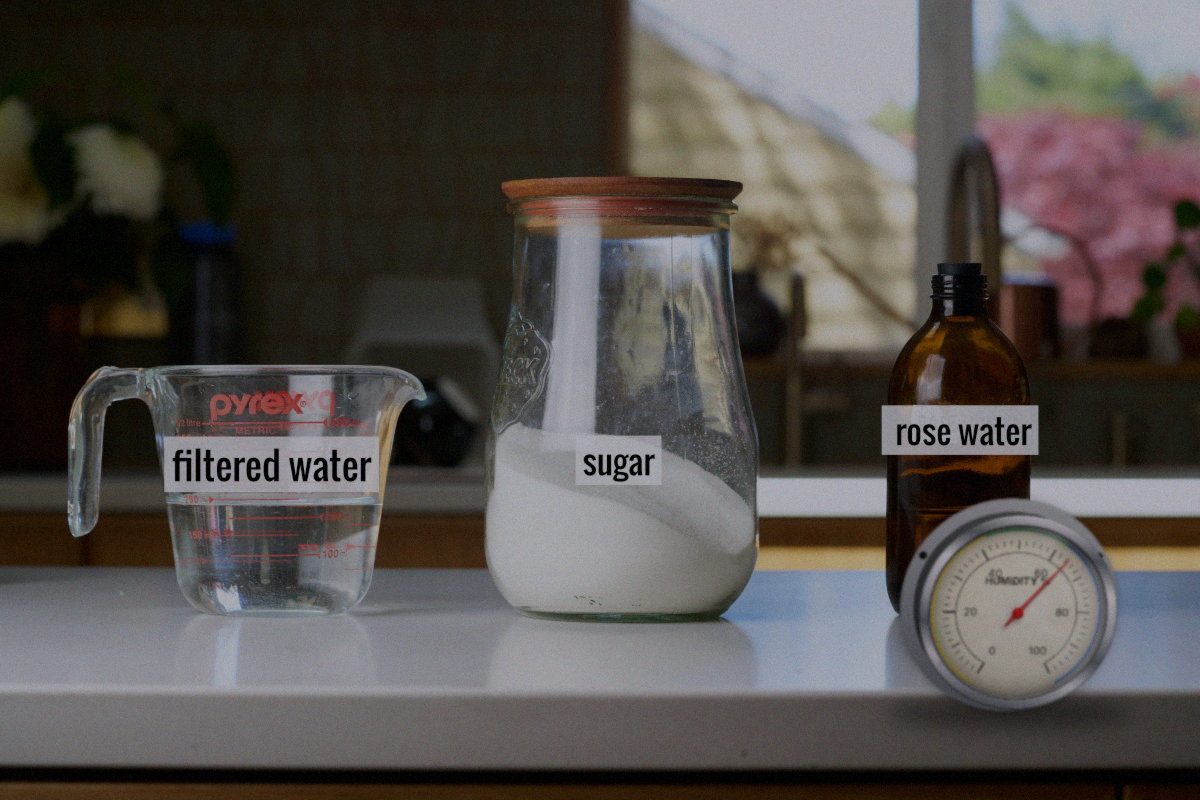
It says 64
